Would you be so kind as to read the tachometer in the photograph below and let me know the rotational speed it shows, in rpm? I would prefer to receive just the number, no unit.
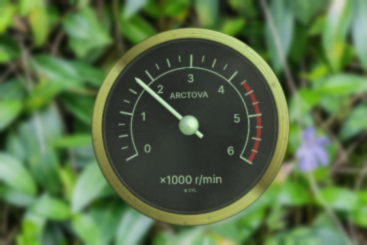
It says 1750
